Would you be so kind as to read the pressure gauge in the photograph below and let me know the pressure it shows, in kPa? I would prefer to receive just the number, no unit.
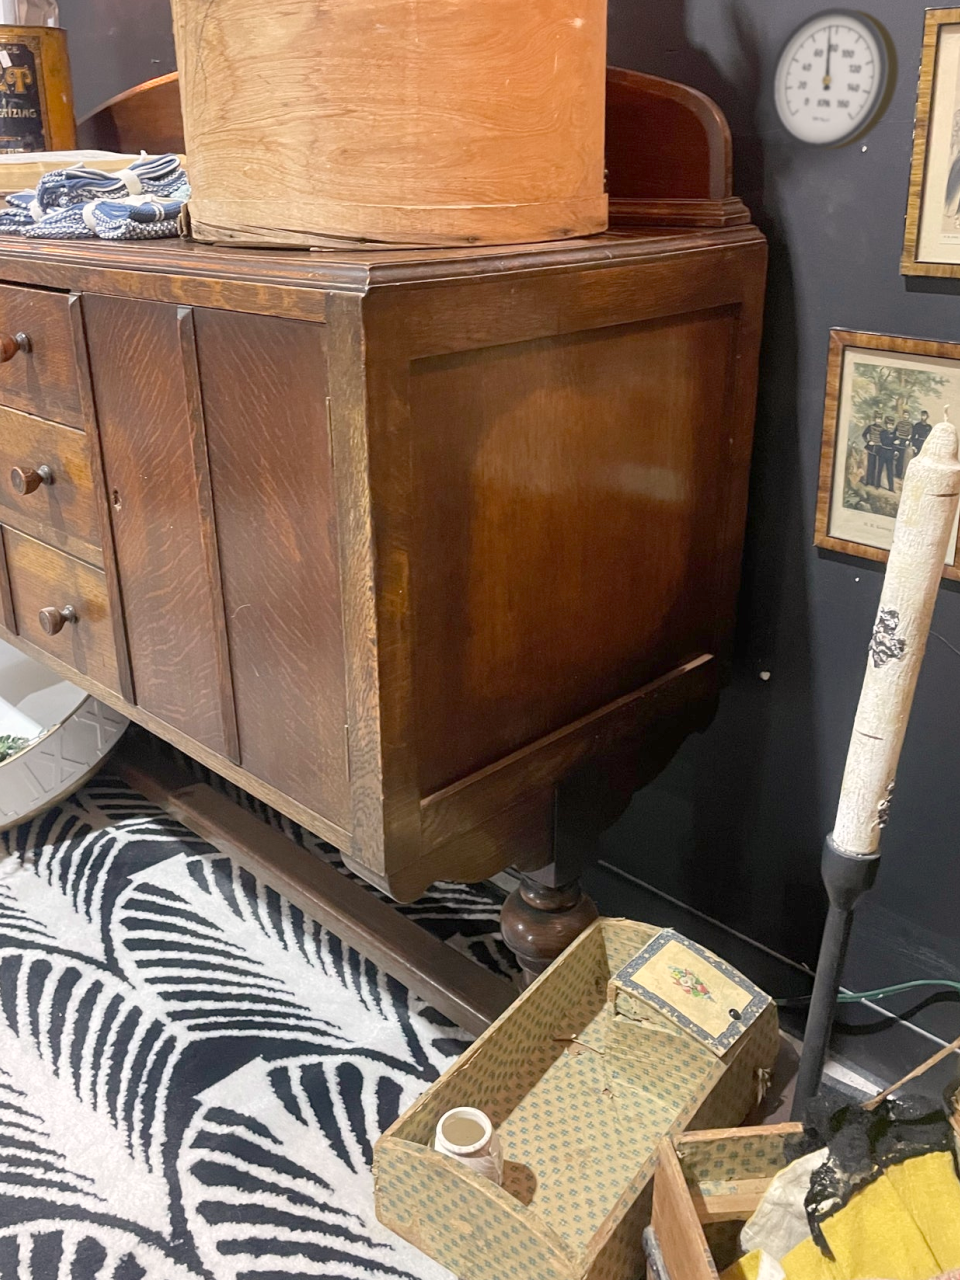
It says 75
